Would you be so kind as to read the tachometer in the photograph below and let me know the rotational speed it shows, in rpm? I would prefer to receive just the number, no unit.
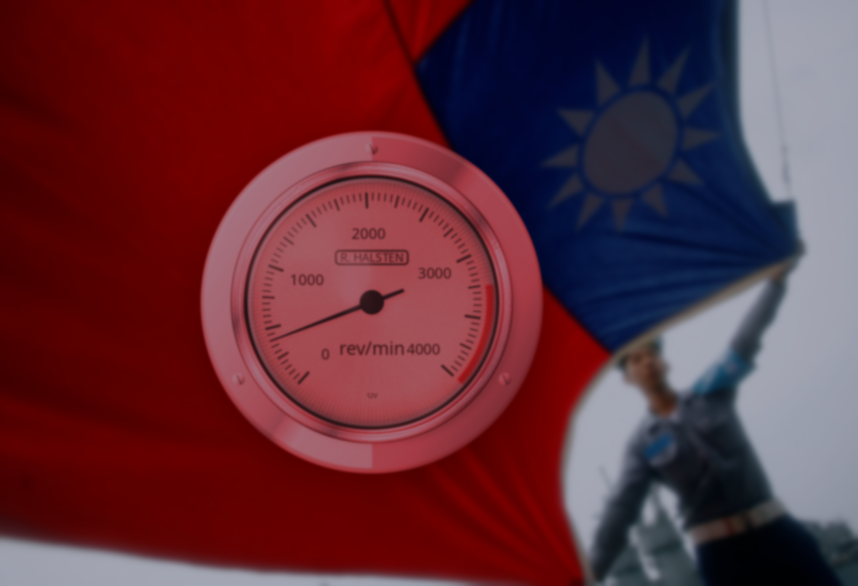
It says 400
